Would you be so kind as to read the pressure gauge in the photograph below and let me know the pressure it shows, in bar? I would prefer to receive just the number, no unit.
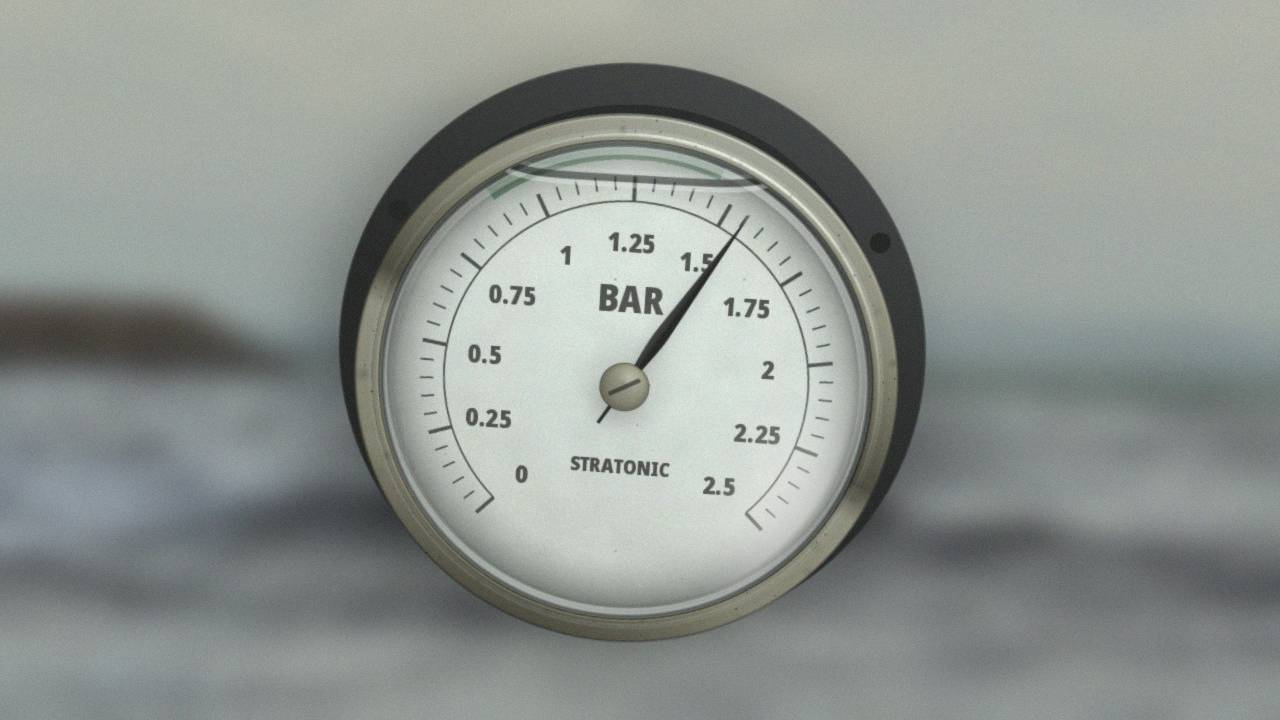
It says 1.55
